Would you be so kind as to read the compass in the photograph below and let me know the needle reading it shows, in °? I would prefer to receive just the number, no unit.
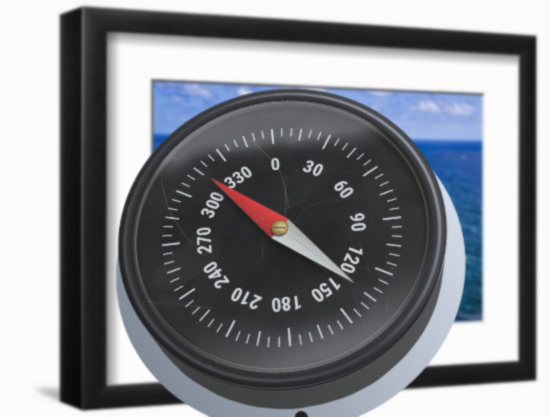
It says 315
